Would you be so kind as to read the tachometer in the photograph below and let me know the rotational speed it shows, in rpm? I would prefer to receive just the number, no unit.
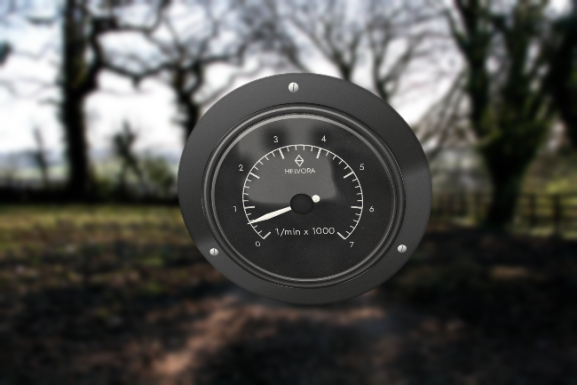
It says 600
